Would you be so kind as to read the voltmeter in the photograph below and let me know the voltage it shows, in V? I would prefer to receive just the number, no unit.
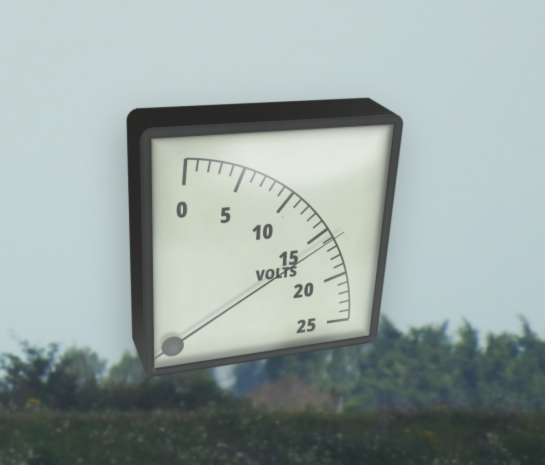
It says 16
